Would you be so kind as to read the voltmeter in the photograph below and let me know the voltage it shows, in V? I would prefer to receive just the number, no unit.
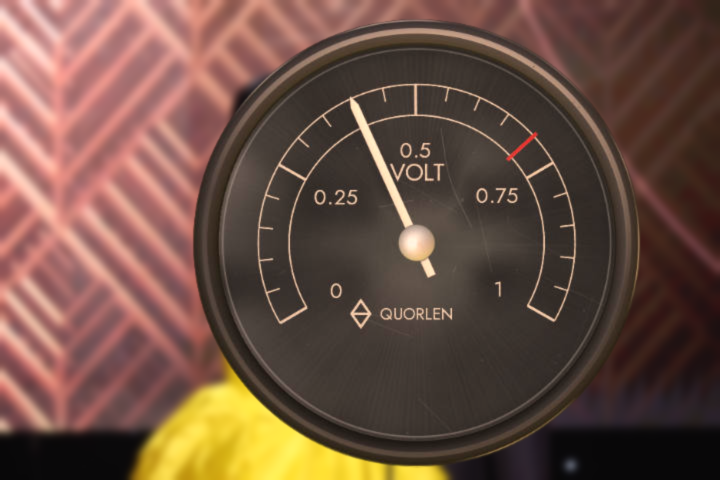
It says 0.4
